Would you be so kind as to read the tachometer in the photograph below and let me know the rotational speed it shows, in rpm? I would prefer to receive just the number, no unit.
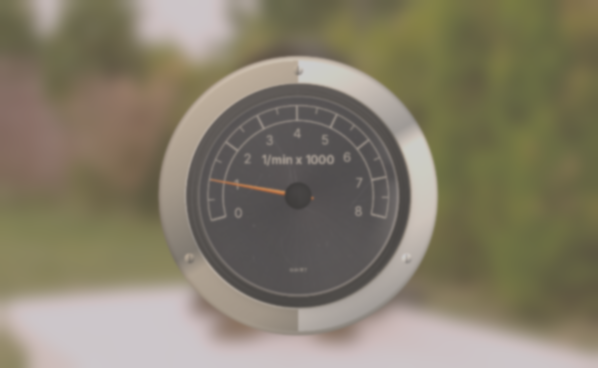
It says 1000
